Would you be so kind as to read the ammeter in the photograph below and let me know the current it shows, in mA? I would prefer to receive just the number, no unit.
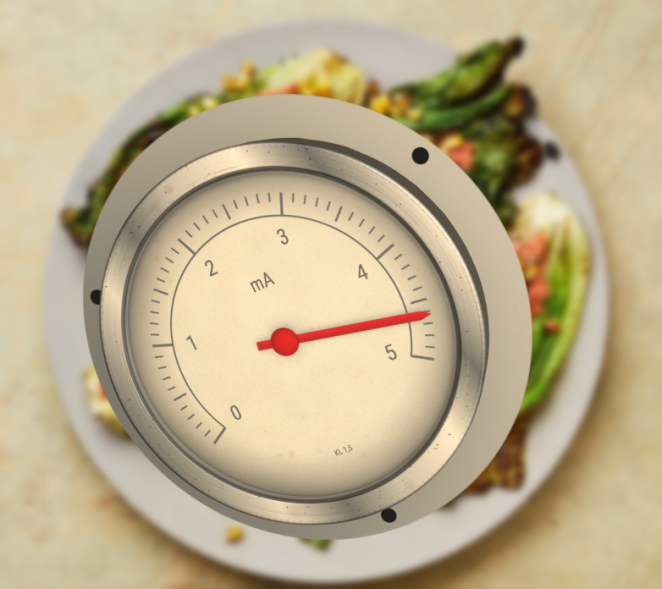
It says 4.6
